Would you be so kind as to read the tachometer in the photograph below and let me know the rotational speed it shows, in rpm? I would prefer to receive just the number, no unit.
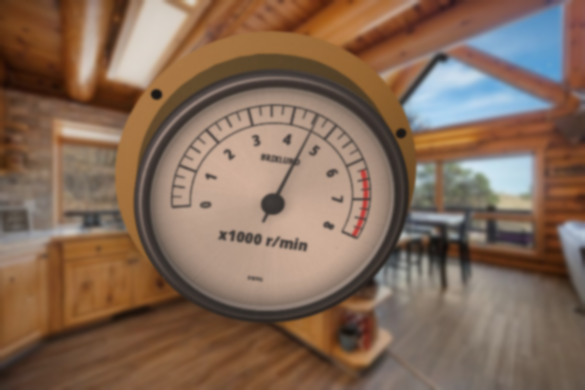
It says 4500
